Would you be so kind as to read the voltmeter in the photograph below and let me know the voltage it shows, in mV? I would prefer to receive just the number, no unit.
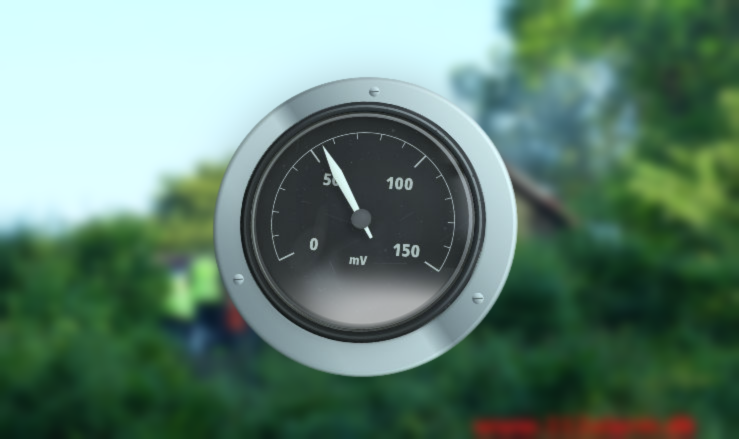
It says 55
